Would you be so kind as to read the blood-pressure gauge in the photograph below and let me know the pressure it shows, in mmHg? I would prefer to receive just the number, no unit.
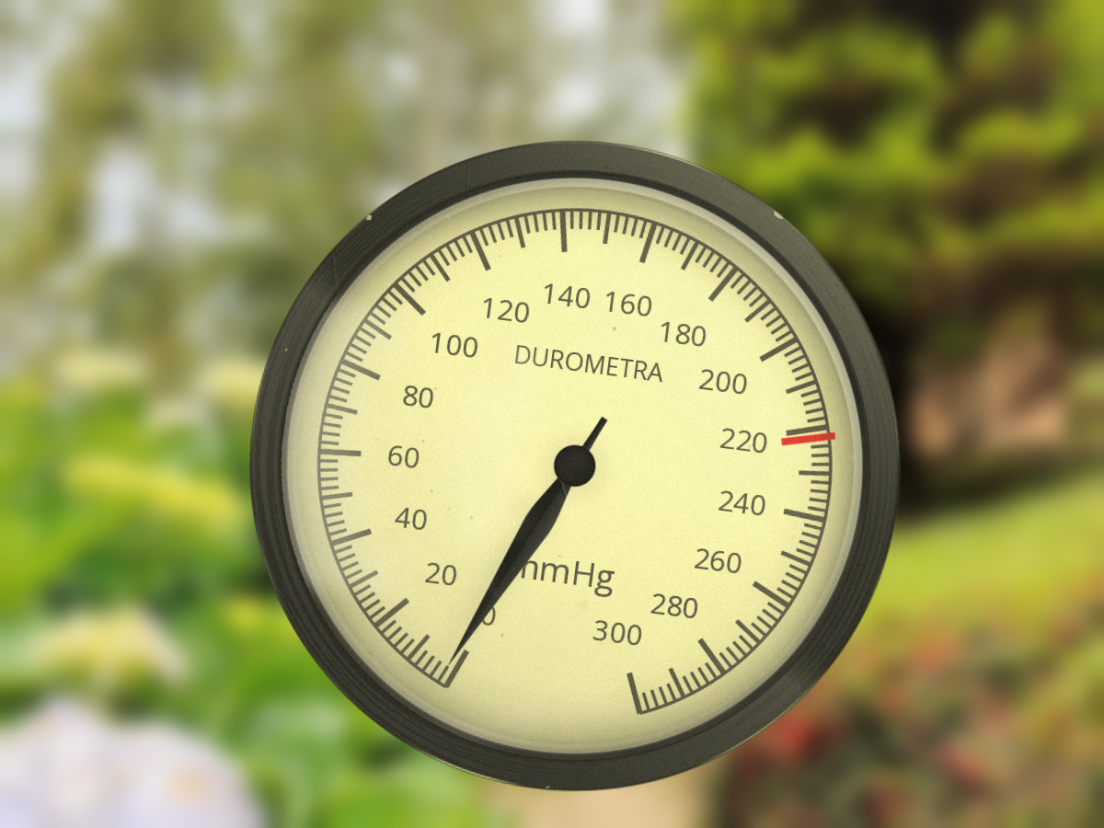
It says 2
